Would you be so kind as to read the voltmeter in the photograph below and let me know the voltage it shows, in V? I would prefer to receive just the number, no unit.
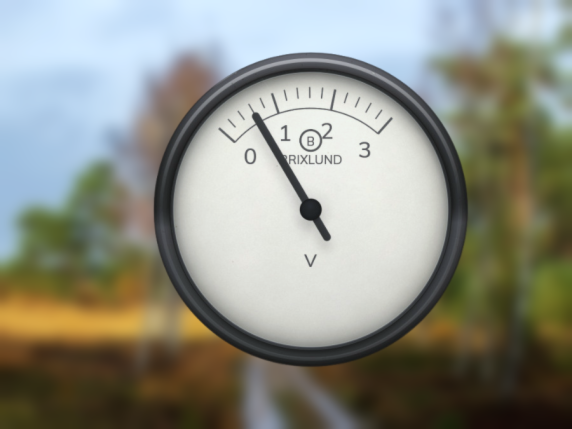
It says 0.6
